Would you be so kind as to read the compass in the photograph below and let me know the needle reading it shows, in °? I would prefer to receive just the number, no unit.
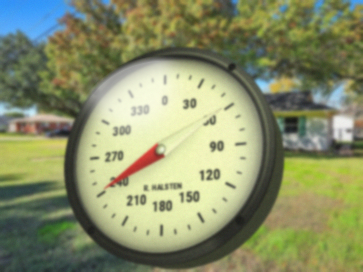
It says 240
